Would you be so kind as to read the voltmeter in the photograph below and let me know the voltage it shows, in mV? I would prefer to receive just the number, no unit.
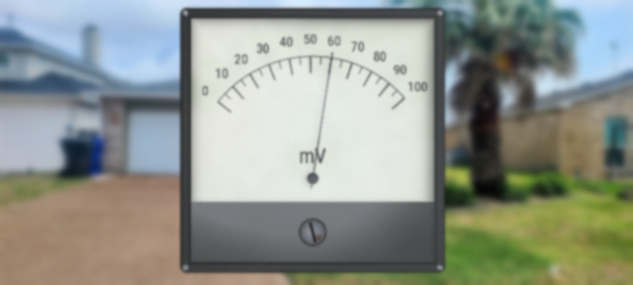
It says 60
